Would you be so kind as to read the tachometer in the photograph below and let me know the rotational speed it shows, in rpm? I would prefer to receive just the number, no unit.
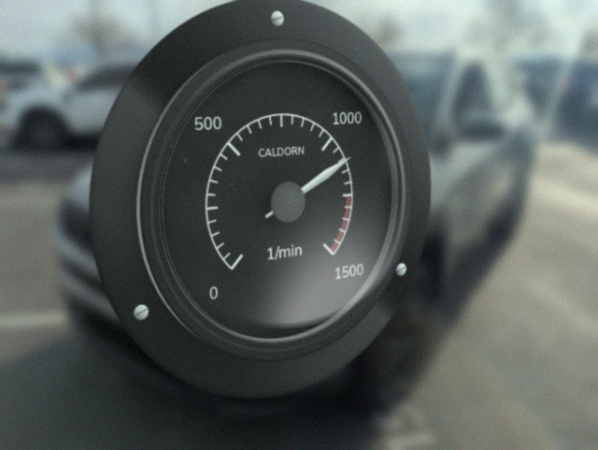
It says 1100
